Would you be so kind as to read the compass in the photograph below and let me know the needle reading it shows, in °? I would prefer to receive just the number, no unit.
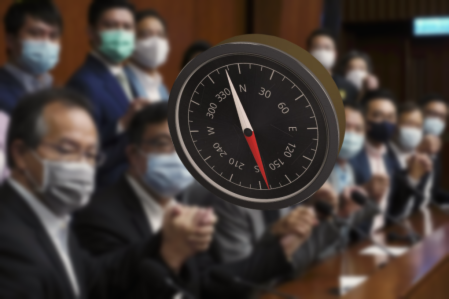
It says 170
